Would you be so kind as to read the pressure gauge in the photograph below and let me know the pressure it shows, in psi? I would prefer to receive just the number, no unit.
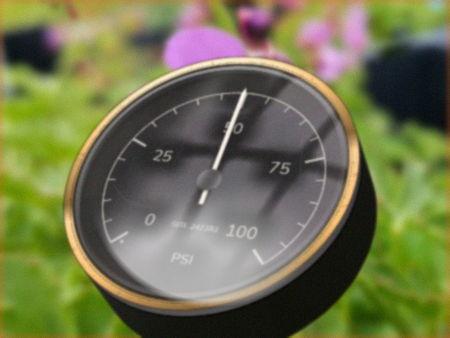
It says 50
